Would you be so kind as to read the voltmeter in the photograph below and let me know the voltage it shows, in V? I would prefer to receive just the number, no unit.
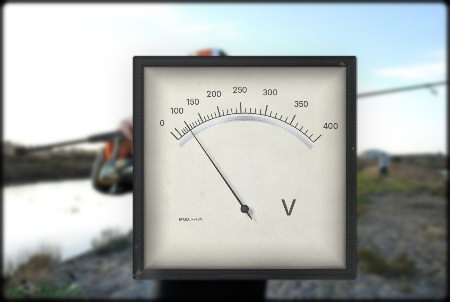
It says 100
